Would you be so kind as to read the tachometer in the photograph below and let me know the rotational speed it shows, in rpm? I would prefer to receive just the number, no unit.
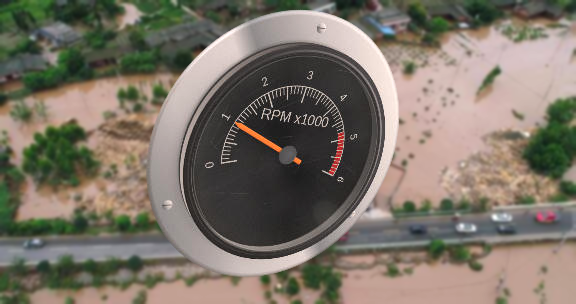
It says 1000
